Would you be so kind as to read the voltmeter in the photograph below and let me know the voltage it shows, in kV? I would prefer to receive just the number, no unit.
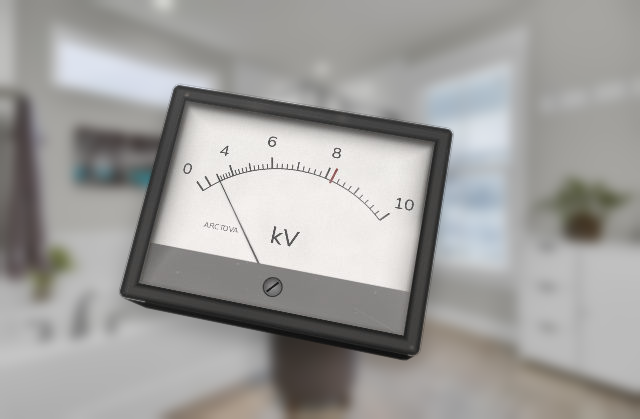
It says 3
